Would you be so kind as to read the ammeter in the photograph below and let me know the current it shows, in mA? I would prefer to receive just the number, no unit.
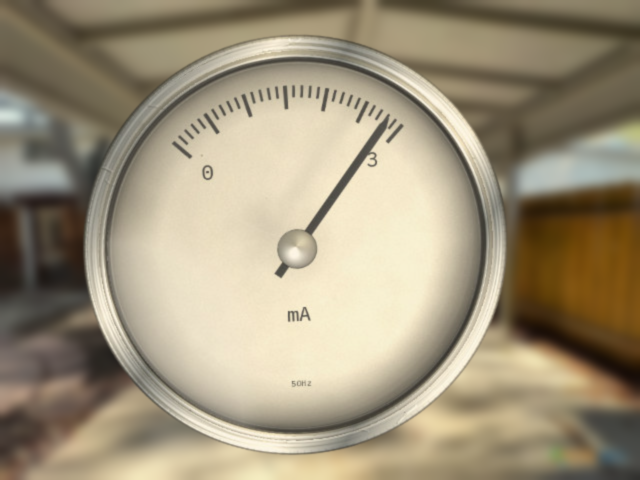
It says 2.8
